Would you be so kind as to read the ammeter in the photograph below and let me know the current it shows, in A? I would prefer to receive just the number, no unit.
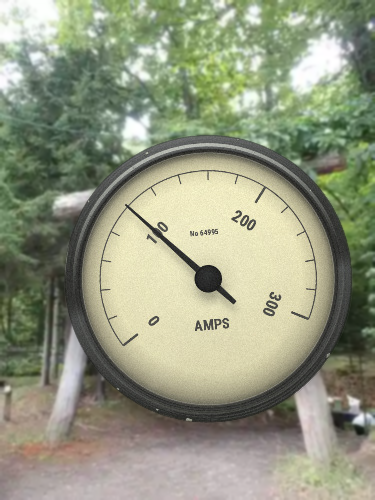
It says 100
